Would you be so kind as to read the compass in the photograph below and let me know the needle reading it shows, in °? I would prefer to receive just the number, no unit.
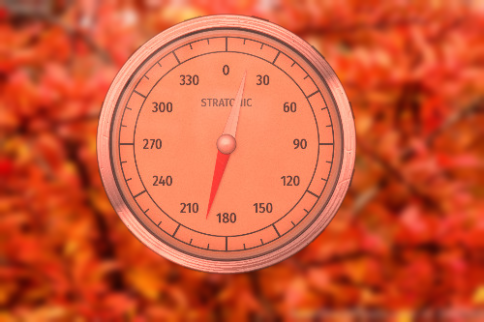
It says 195
